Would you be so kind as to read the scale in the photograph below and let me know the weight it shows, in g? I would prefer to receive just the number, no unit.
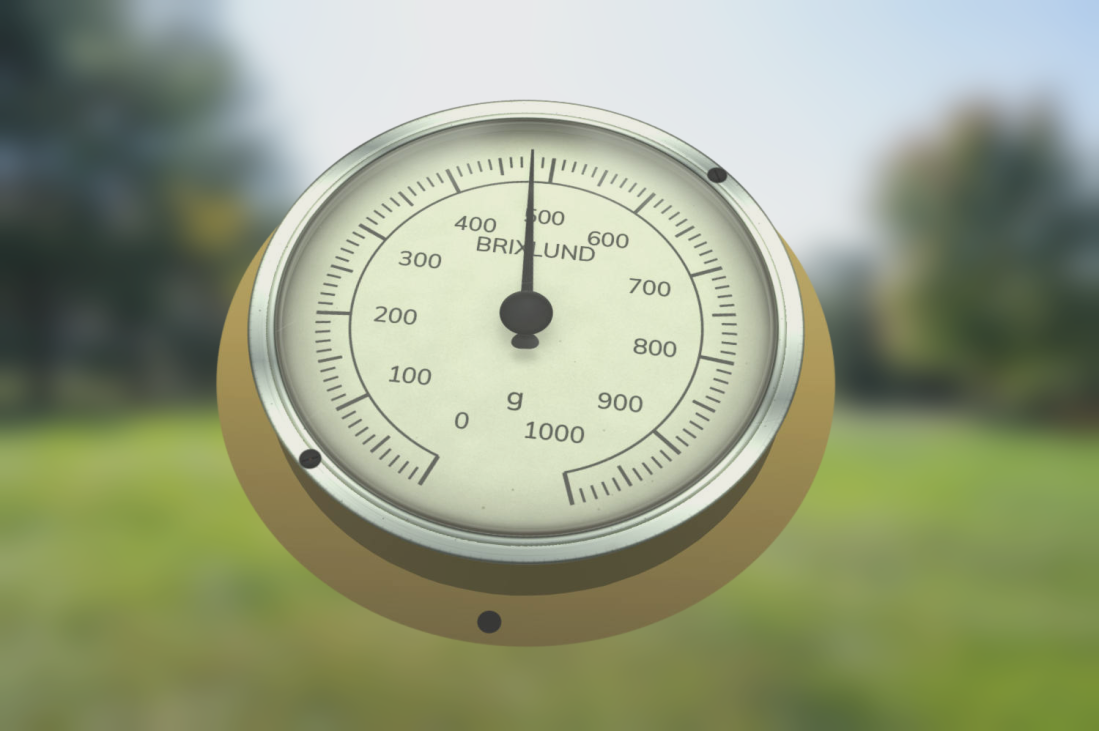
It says 480
